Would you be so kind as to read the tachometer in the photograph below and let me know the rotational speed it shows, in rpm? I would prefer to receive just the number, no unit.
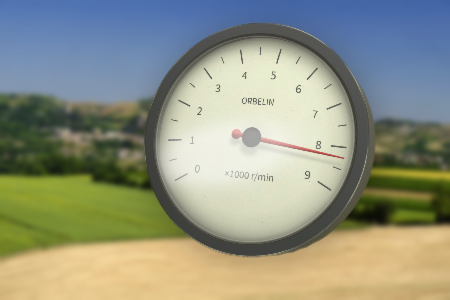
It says 8250
